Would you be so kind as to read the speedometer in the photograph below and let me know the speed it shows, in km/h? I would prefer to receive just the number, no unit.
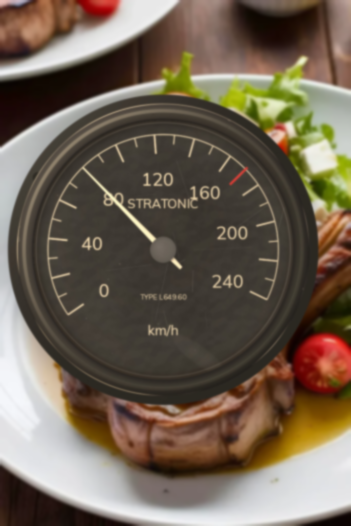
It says 80
